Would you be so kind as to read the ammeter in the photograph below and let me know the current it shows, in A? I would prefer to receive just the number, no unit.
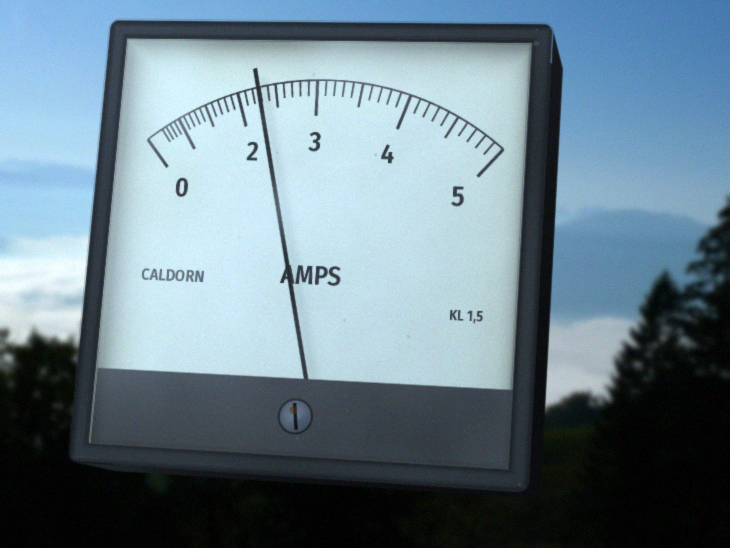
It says 2.3
